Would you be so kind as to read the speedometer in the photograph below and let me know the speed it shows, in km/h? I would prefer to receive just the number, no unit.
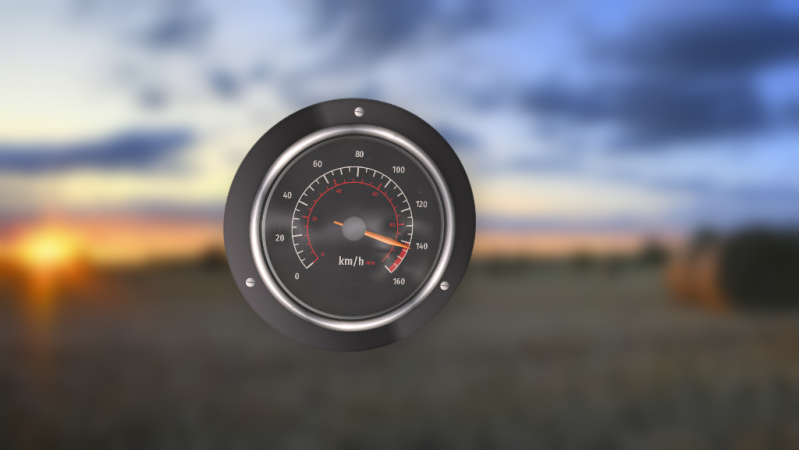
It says 142.5
